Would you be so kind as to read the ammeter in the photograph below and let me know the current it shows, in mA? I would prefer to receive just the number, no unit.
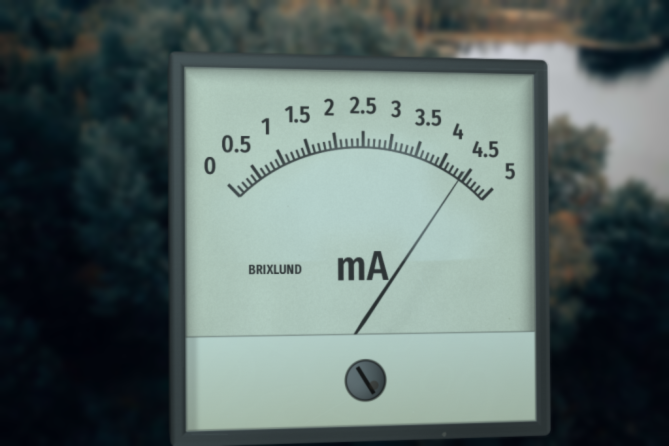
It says 4.4
